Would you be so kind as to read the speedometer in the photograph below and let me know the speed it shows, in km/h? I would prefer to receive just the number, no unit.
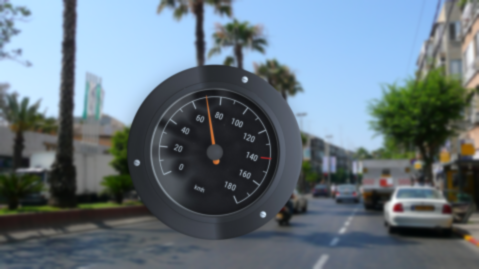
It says 70
